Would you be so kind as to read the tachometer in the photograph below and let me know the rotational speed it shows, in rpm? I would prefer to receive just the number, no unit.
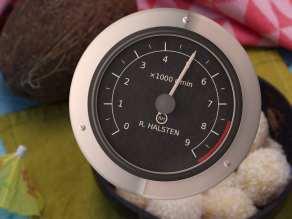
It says 5000
